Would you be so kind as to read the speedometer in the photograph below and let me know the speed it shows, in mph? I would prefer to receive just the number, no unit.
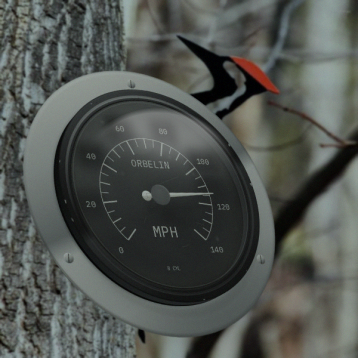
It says 115
